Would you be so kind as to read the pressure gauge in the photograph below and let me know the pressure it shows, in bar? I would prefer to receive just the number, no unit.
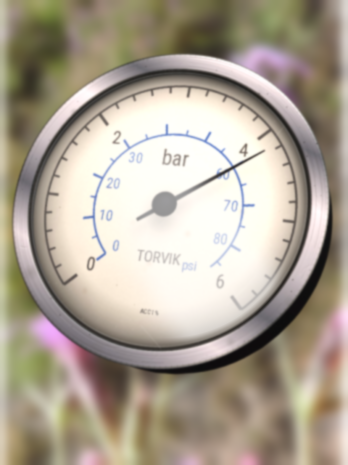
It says 4.2
